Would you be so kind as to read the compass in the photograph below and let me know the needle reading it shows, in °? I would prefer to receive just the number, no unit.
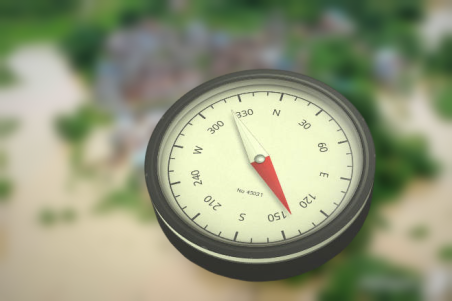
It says 140
